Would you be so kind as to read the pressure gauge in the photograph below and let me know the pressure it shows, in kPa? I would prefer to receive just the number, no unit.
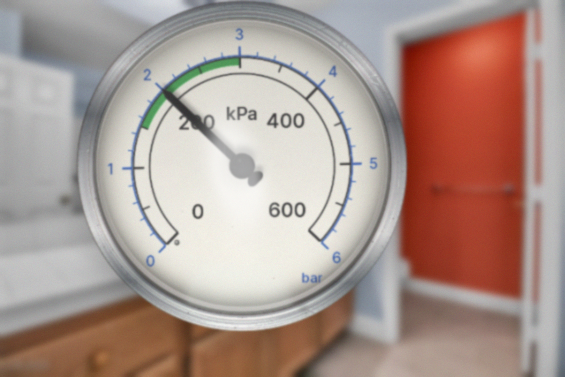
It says 200
